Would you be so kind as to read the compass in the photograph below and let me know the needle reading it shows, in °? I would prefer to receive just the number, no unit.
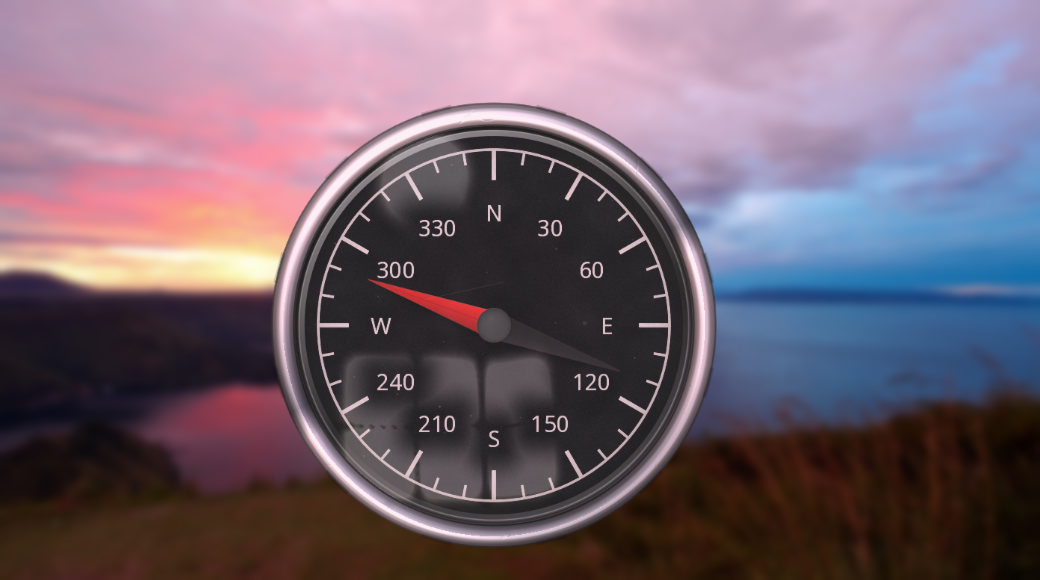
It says 290
